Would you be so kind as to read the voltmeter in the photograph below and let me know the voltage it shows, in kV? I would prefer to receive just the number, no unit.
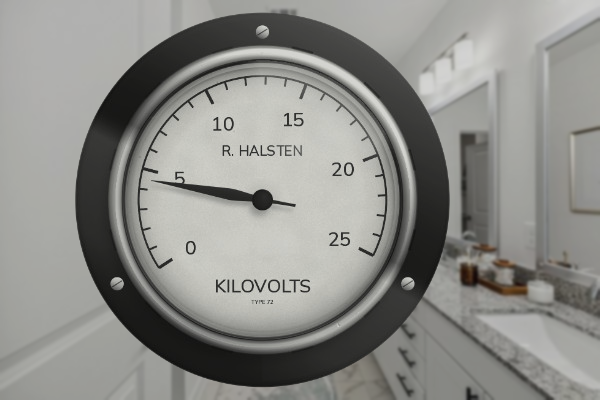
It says 4.5
